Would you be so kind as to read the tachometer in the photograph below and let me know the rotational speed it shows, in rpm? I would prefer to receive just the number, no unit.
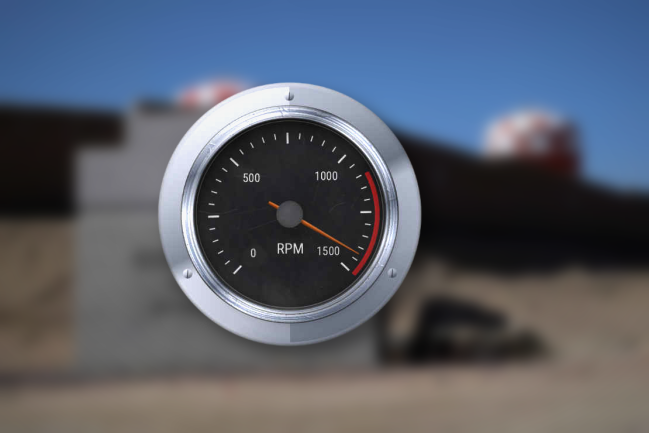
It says 1425
